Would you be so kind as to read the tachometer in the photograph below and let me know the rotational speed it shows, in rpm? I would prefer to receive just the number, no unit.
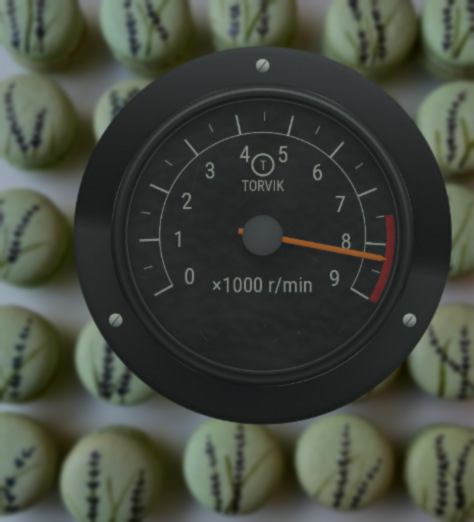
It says 8250
